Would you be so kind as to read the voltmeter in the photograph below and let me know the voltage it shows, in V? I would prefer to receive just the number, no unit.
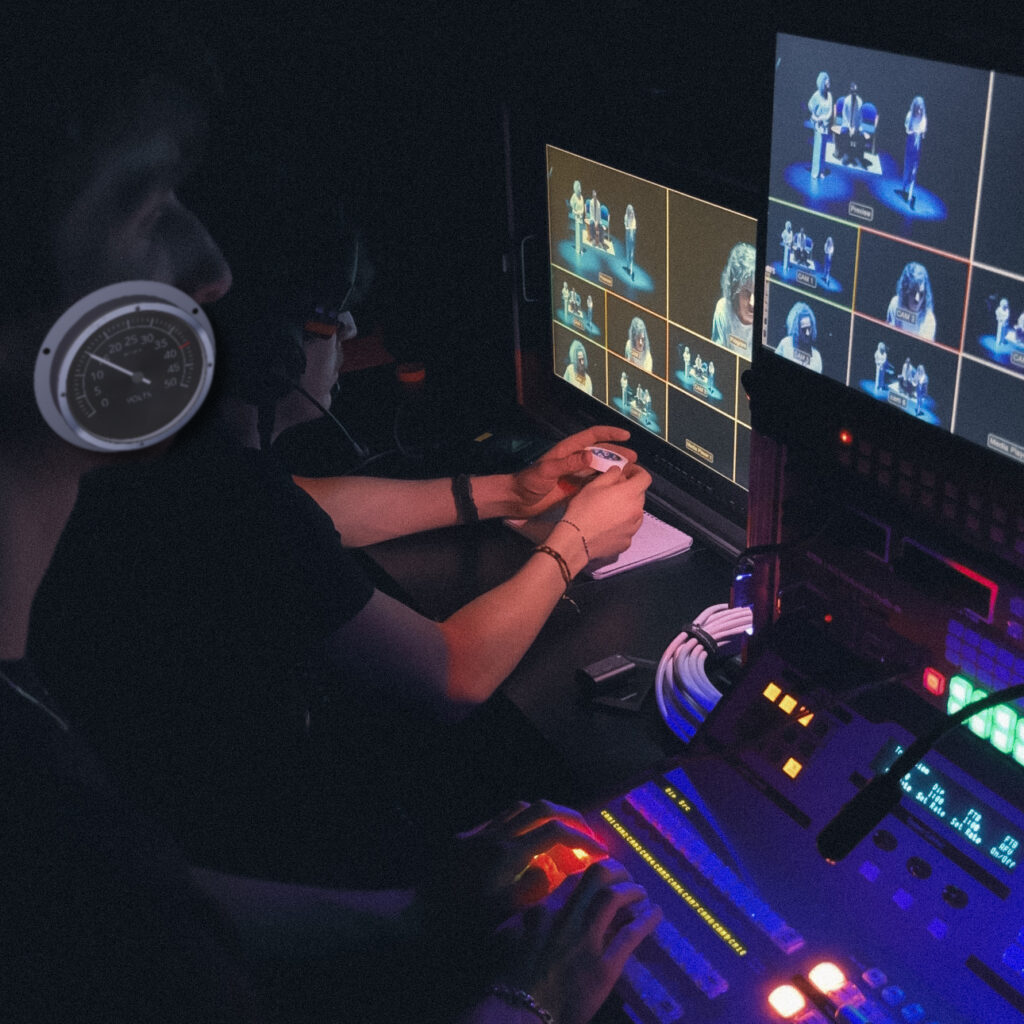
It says 15
